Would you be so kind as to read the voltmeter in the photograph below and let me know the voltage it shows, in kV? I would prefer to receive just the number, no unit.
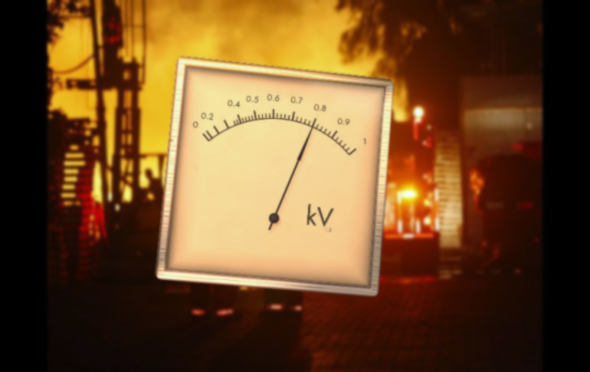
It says 0.8
